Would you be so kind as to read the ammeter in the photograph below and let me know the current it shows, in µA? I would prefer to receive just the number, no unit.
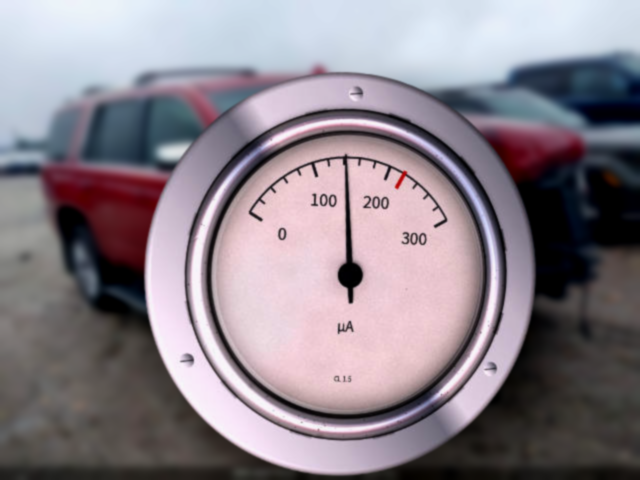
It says 140
